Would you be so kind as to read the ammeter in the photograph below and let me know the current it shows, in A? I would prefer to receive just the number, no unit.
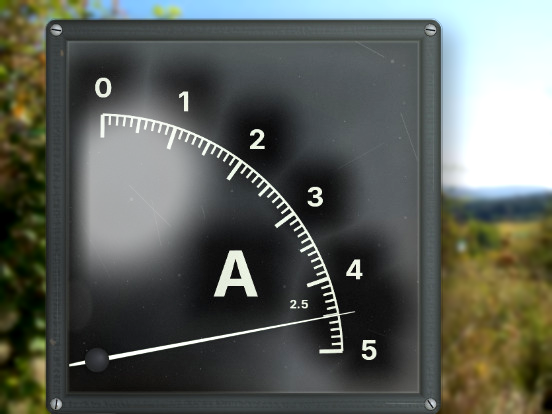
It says 4.5
